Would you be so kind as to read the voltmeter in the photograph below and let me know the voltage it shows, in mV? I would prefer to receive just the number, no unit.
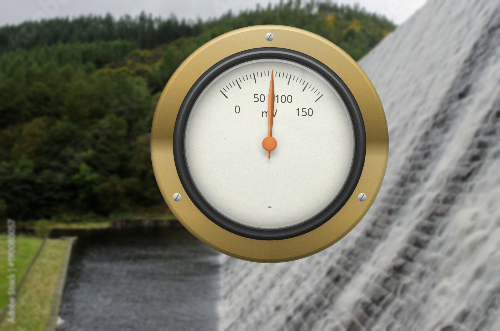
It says 75
